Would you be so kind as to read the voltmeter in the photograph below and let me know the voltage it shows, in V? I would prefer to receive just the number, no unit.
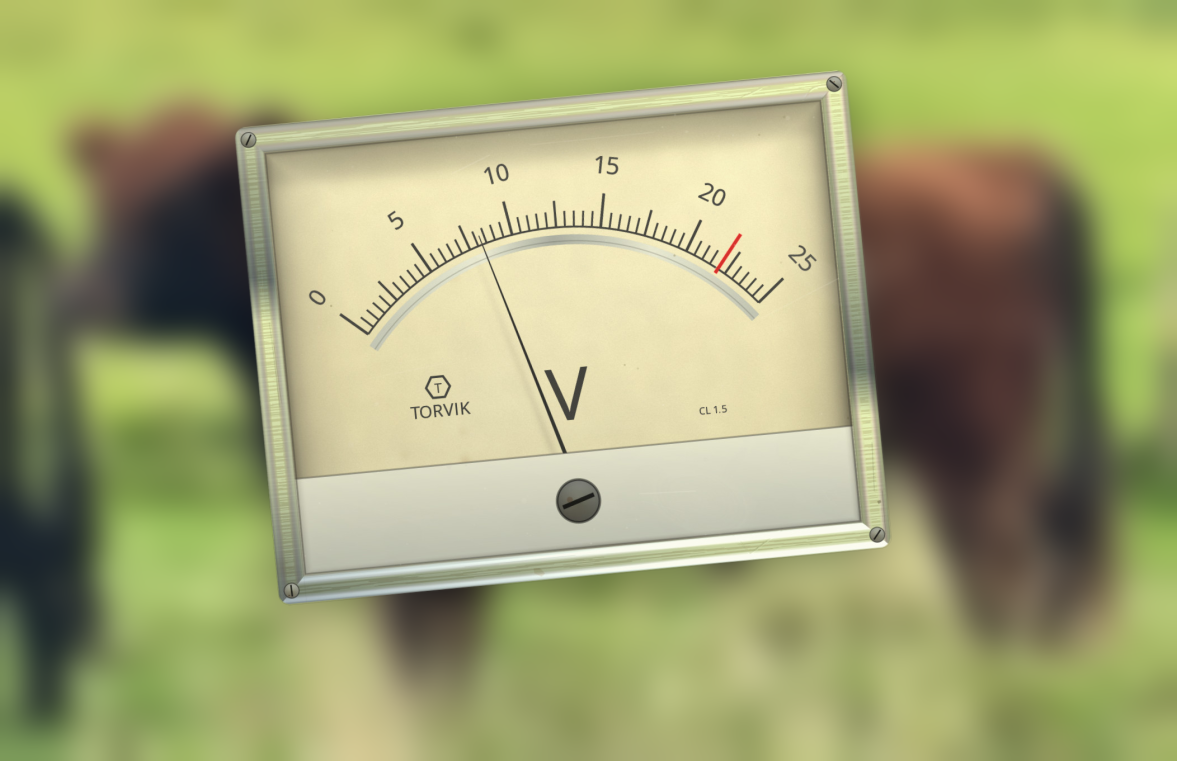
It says 8.25
